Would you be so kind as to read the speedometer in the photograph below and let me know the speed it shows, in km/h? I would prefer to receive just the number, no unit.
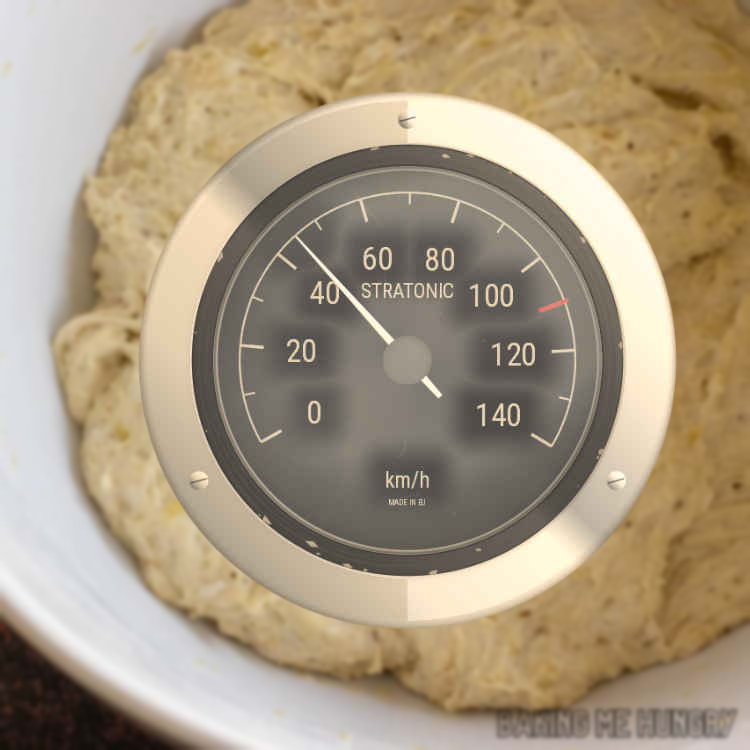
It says 45
